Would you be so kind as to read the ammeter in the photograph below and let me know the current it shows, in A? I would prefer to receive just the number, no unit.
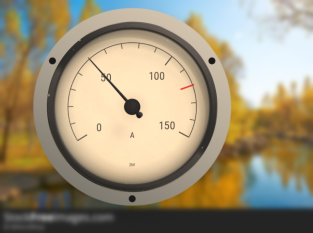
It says 50
